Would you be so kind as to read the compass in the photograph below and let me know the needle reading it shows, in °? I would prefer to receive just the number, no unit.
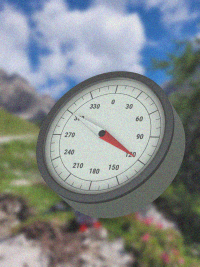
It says 120
